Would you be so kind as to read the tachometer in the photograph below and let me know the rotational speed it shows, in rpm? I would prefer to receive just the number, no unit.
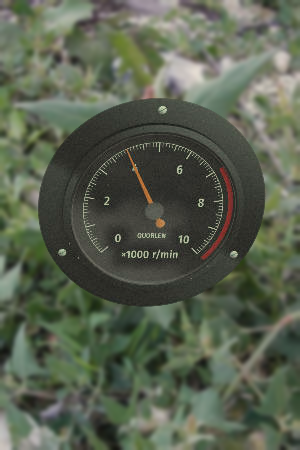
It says 4000
